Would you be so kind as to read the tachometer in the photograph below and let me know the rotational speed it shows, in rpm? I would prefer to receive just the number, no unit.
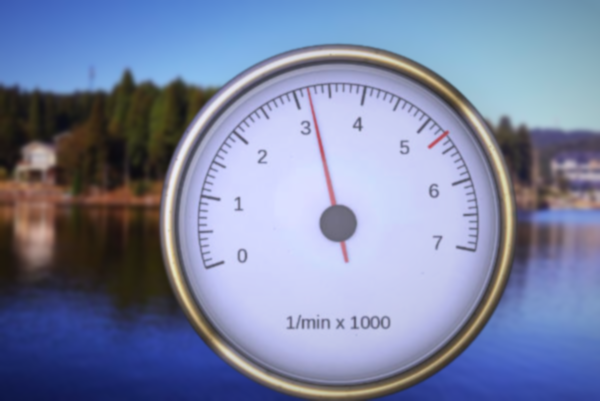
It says 3200
